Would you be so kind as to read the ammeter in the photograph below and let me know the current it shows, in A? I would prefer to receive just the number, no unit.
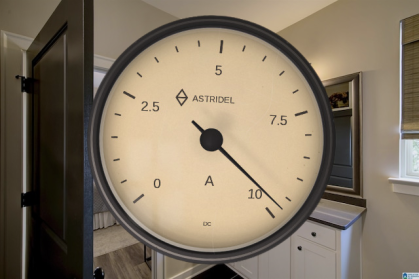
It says 9.75
